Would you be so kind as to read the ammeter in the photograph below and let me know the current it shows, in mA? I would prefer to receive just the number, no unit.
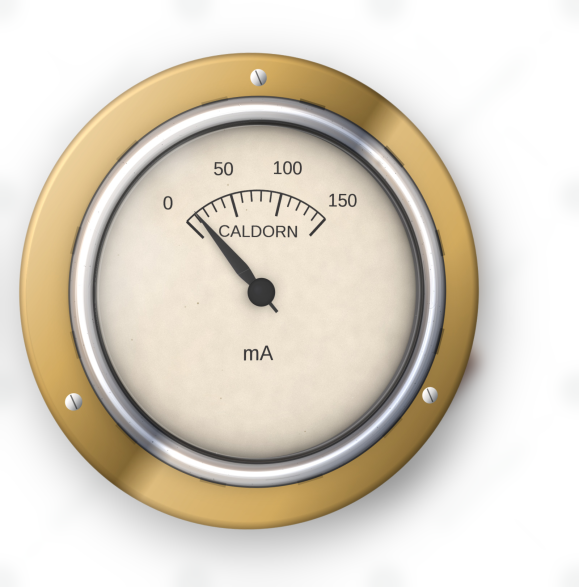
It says 10
